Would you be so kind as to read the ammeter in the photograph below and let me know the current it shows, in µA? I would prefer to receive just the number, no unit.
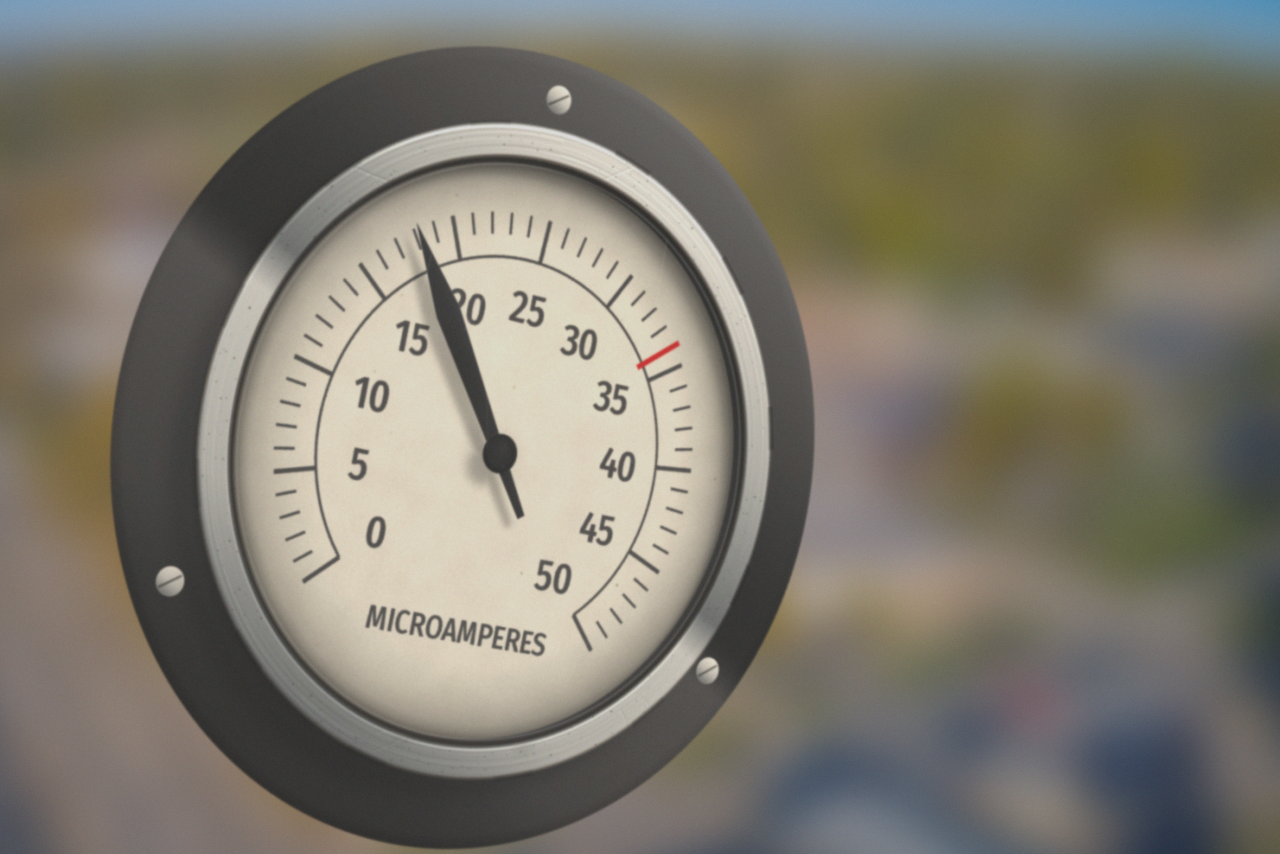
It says 18
